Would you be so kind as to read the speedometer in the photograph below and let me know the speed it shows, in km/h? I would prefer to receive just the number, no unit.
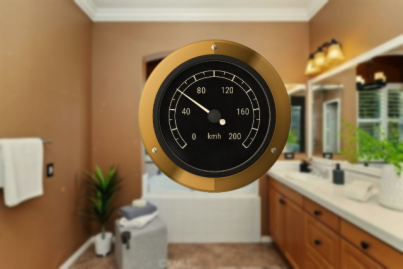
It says 60
